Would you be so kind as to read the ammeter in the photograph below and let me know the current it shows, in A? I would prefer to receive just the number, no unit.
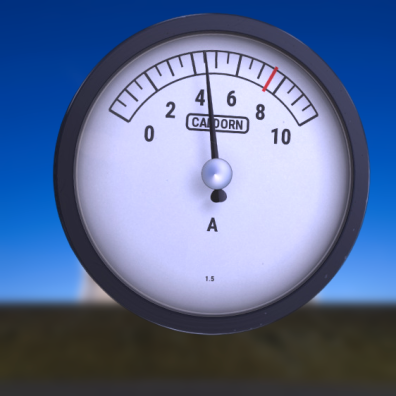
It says 4.5
